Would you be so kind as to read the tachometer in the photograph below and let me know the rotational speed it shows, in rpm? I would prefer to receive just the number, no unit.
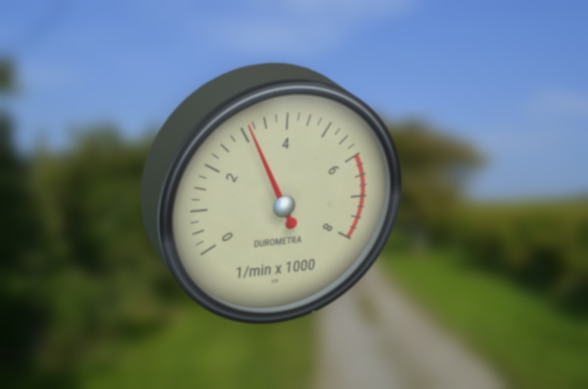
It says 3125
